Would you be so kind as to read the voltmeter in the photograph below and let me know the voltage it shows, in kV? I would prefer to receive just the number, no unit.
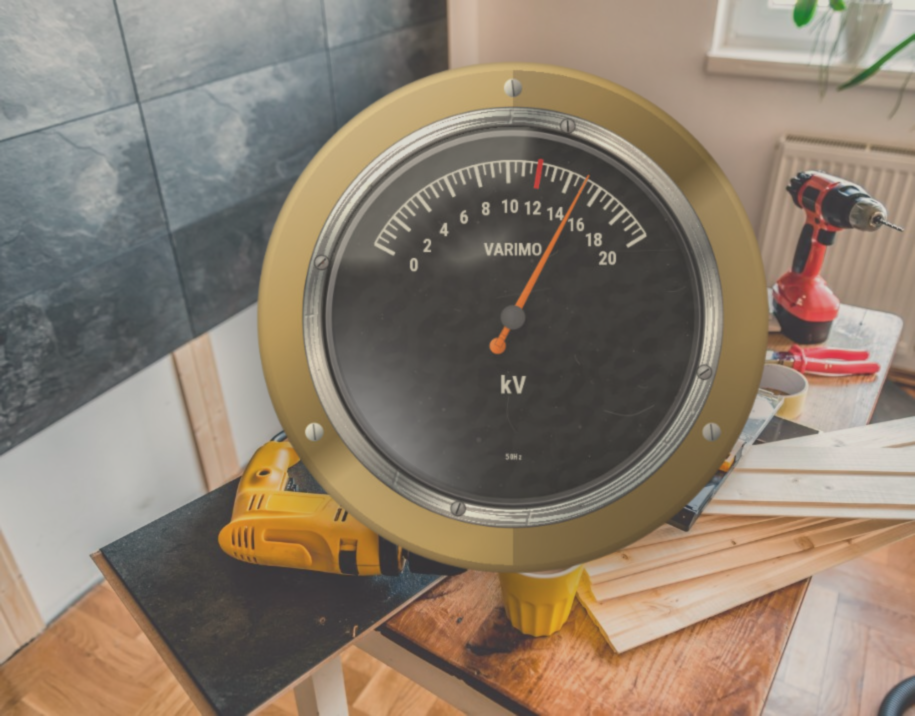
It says 15
